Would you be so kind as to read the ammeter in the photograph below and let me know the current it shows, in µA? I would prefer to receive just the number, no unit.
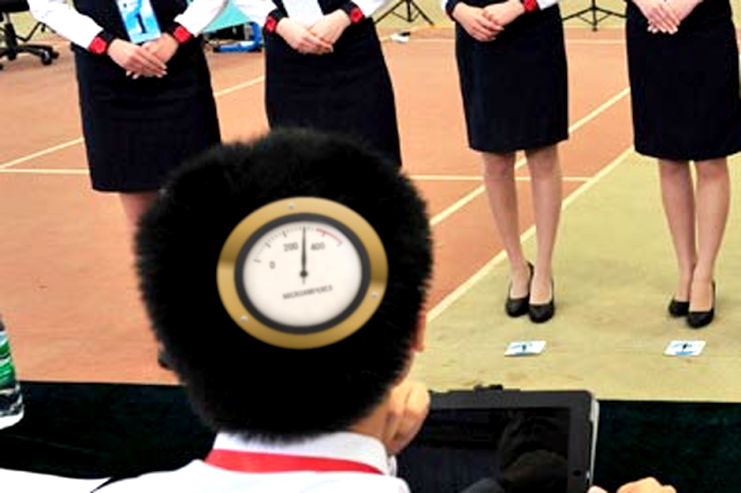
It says 300
